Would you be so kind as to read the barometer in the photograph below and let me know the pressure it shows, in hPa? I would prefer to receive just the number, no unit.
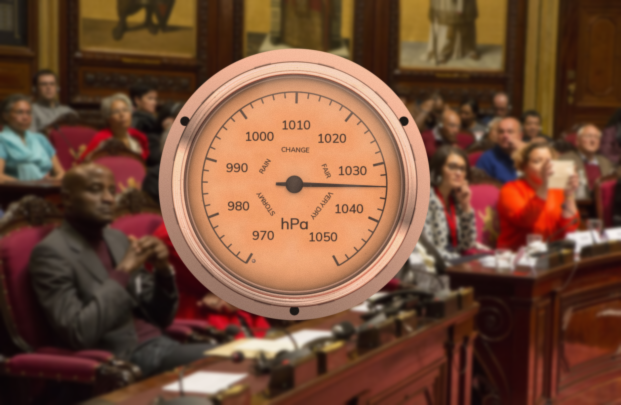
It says 1034
